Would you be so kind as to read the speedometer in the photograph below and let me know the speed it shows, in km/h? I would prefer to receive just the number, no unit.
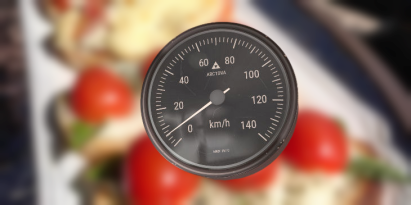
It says 6
